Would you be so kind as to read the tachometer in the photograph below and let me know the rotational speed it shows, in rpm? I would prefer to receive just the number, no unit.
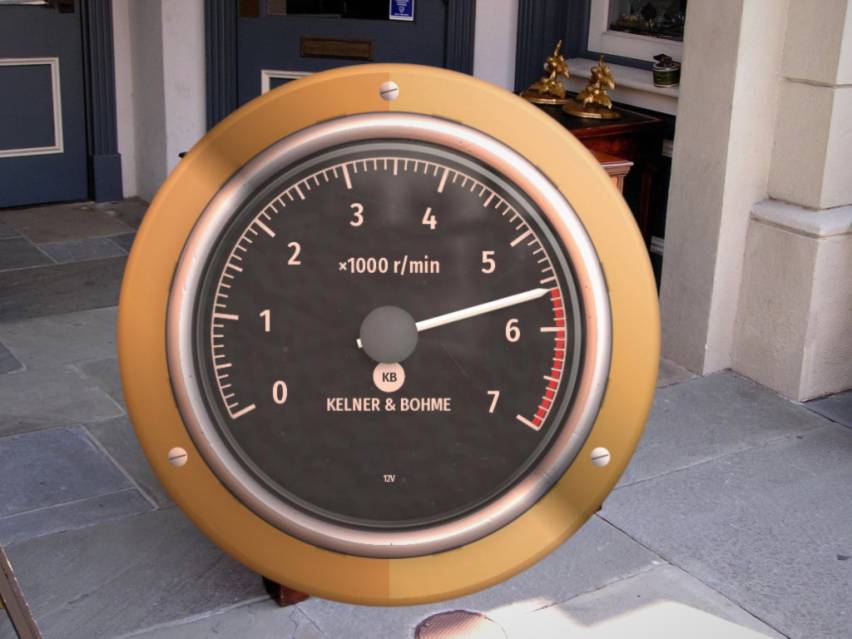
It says 5600
